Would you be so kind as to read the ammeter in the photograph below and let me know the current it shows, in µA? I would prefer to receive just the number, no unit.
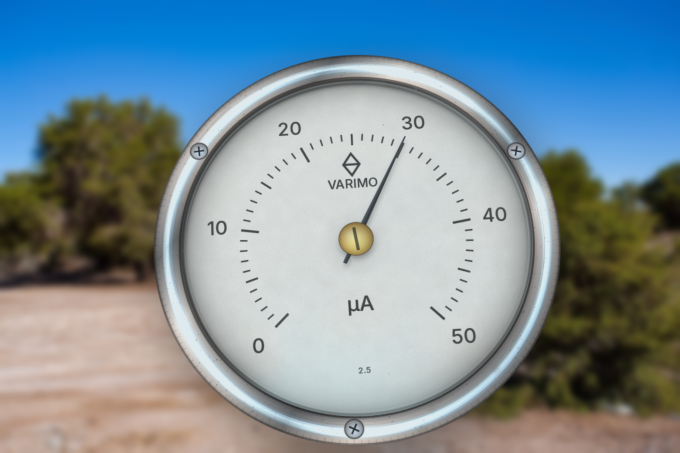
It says 30
